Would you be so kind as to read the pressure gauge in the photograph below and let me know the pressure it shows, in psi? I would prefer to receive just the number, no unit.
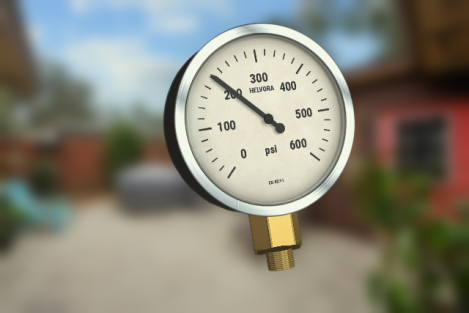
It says 200
